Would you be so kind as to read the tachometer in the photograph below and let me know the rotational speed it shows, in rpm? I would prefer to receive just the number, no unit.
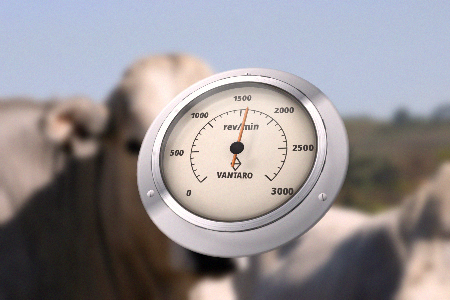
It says 1600
